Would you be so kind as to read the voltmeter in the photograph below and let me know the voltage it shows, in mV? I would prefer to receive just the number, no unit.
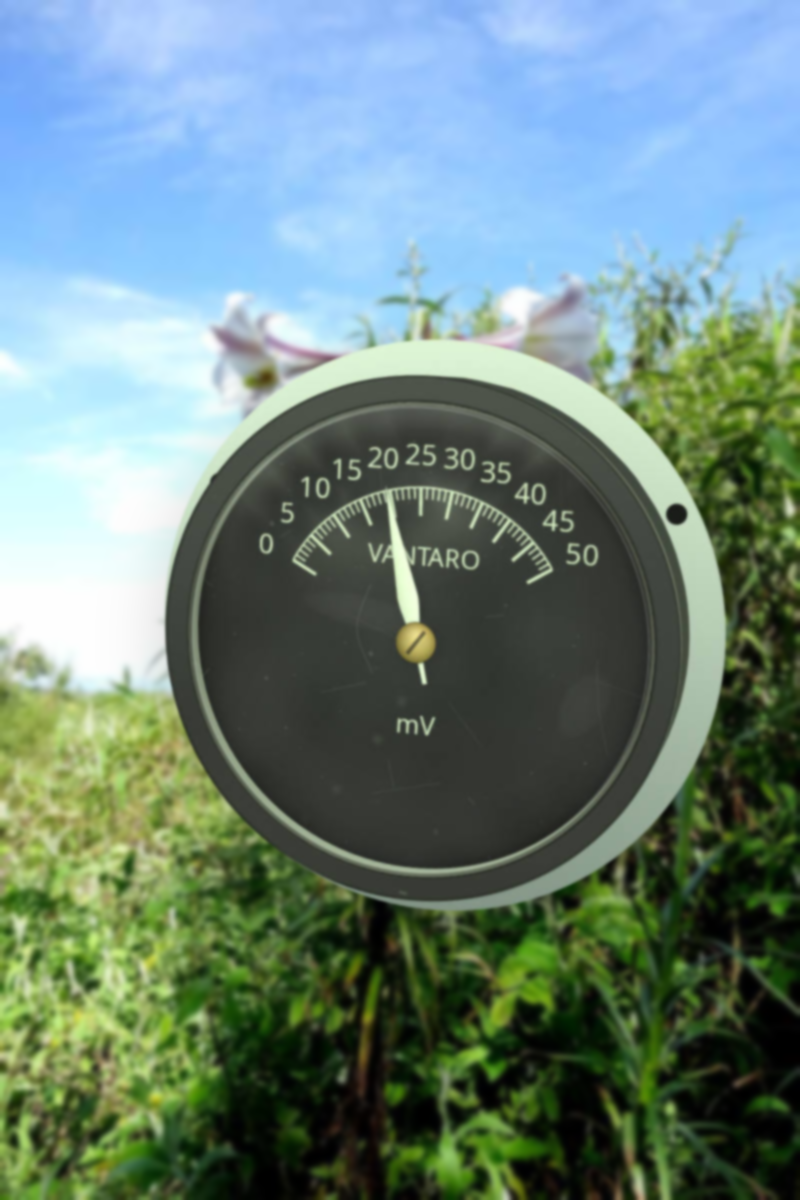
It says 20
